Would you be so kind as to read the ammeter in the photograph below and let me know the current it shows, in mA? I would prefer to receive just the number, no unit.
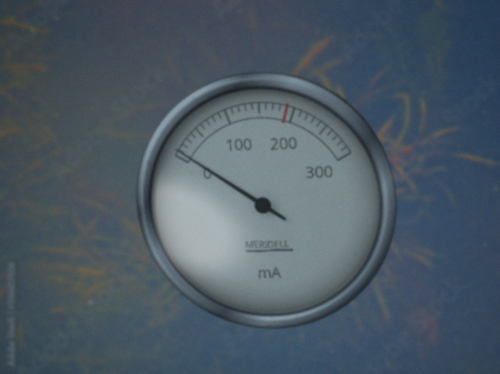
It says 10
